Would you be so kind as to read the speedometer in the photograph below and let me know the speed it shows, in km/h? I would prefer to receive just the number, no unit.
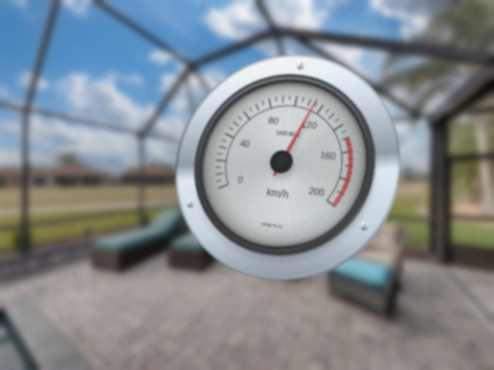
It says 115
